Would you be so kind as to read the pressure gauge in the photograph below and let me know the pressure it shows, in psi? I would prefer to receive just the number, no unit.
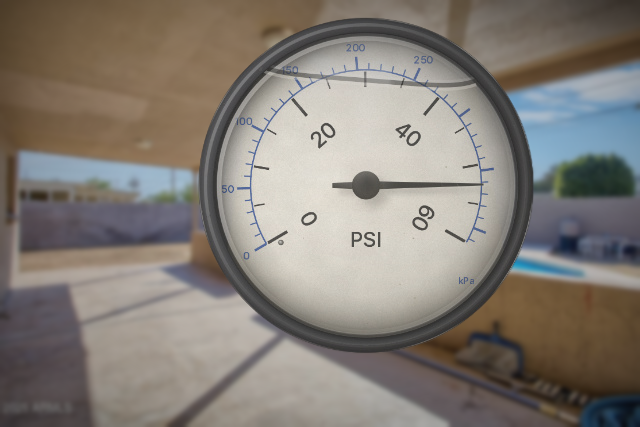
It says 52.5
